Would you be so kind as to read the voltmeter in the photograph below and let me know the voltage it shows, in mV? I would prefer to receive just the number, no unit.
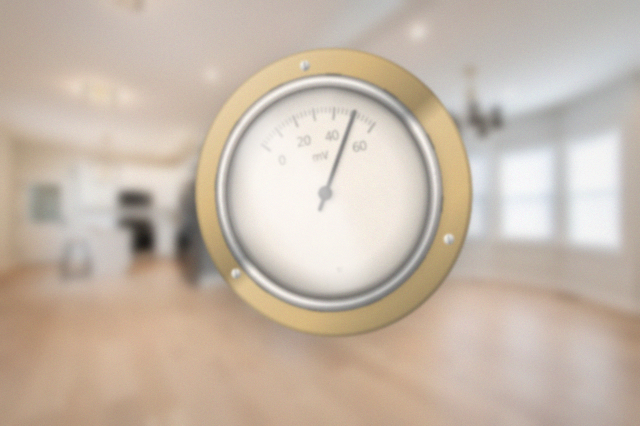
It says 50
